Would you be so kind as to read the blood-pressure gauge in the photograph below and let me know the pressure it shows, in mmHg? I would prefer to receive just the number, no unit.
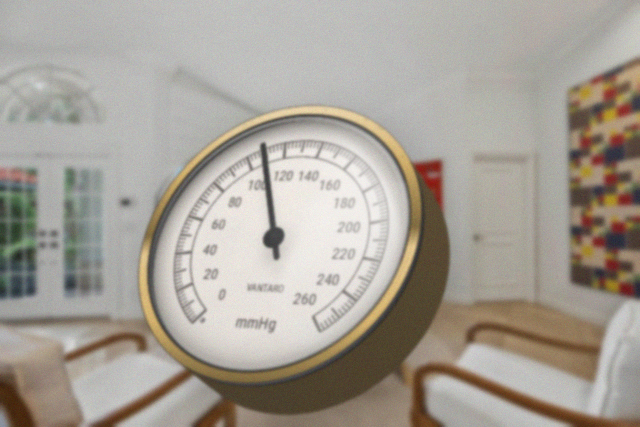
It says 110
